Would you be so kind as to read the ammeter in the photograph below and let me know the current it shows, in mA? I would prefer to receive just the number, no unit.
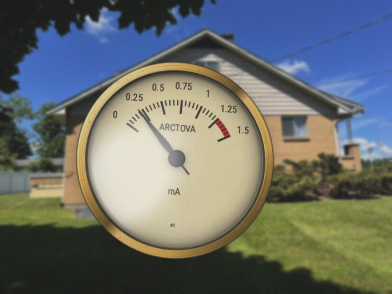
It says 0.2
